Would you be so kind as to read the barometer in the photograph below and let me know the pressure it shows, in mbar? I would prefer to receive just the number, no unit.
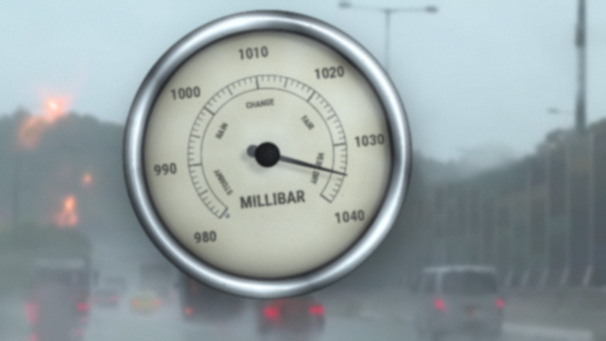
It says 1035
